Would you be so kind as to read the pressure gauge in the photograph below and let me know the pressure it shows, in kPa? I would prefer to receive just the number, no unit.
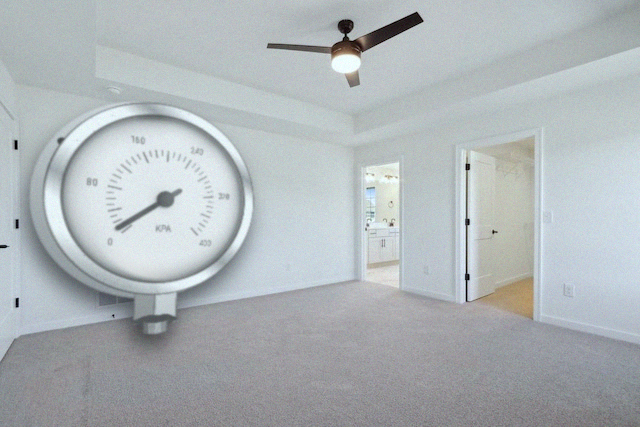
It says 10
